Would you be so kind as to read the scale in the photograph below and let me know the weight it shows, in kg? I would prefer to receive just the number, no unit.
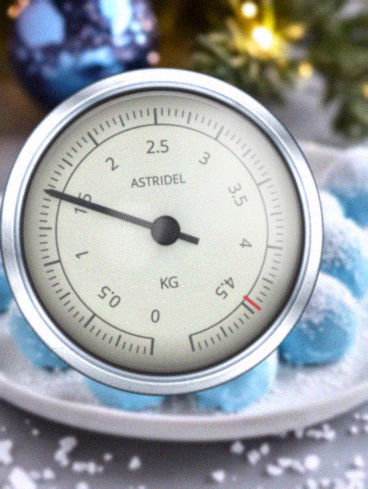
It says 1.5
